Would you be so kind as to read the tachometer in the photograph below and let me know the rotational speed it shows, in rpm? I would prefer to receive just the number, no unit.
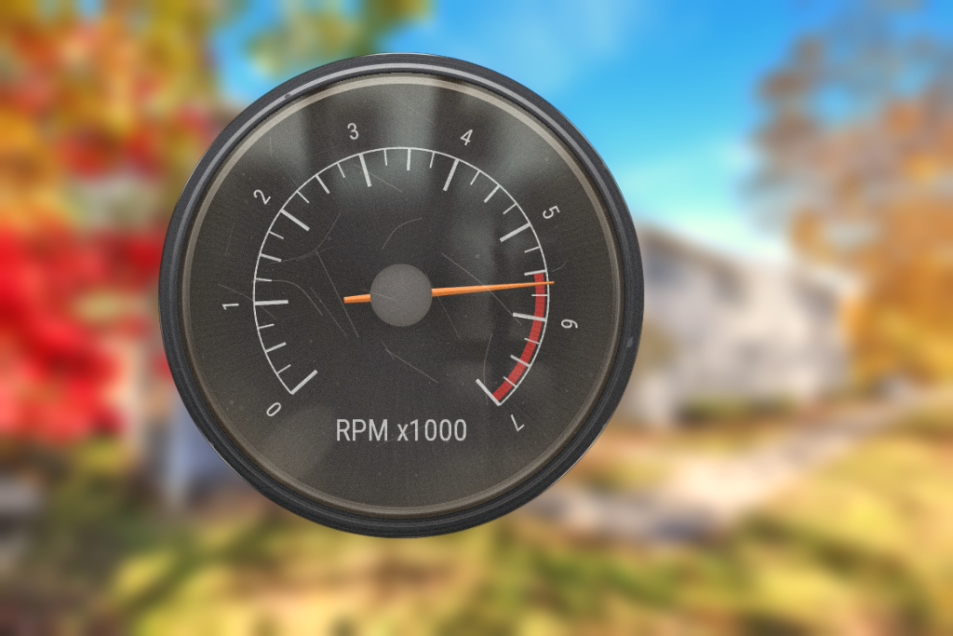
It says 5625
